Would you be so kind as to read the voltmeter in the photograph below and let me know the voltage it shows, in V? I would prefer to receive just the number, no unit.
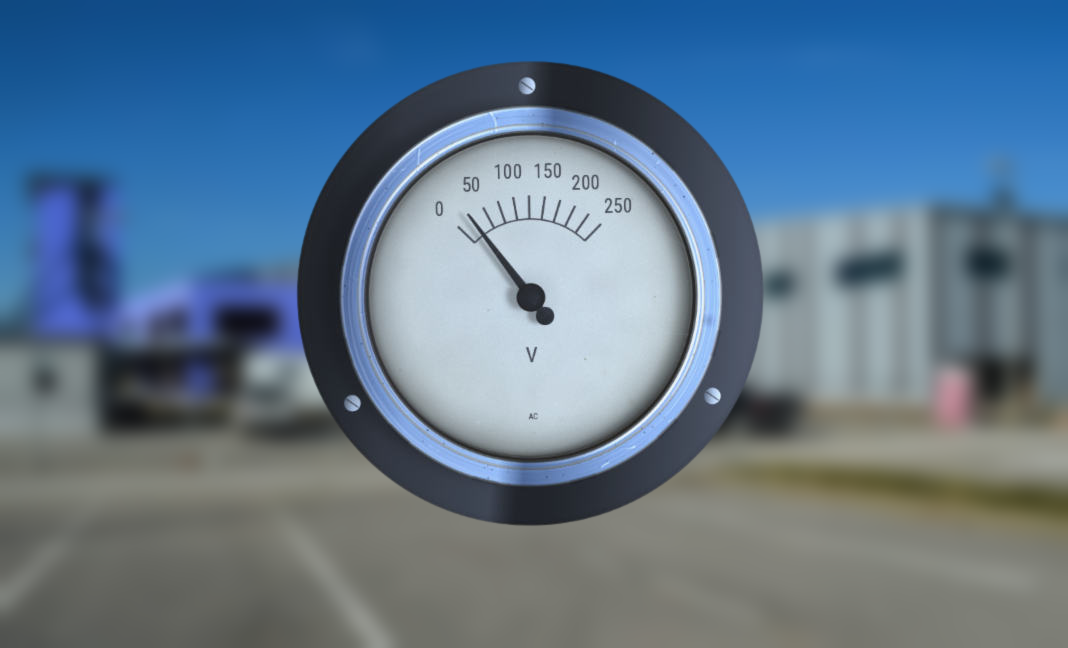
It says 25
